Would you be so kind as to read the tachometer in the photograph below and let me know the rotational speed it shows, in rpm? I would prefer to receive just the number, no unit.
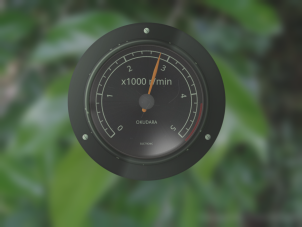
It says 2800
